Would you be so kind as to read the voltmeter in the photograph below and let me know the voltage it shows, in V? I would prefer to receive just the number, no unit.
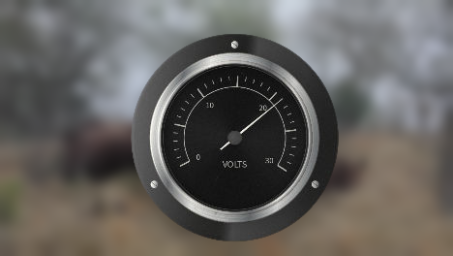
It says 21
